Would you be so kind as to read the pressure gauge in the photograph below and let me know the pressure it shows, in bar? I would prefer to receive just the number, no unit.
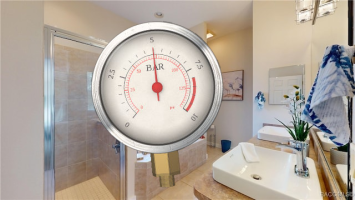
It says 5
